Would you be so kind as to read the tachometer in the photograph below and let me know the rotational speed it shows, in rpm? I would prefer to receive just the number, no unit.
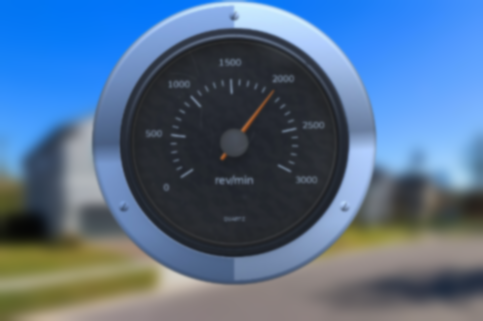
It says 2000
